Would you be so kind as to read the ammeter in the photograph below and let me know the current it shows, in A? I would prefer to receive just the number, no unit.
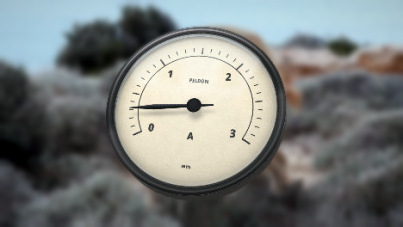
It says 0.3
